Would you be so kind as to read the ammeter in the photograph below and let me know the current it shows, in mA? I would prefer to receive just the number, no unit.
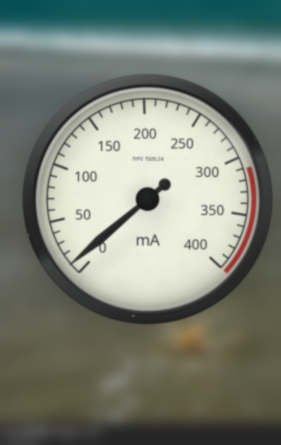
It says 10
